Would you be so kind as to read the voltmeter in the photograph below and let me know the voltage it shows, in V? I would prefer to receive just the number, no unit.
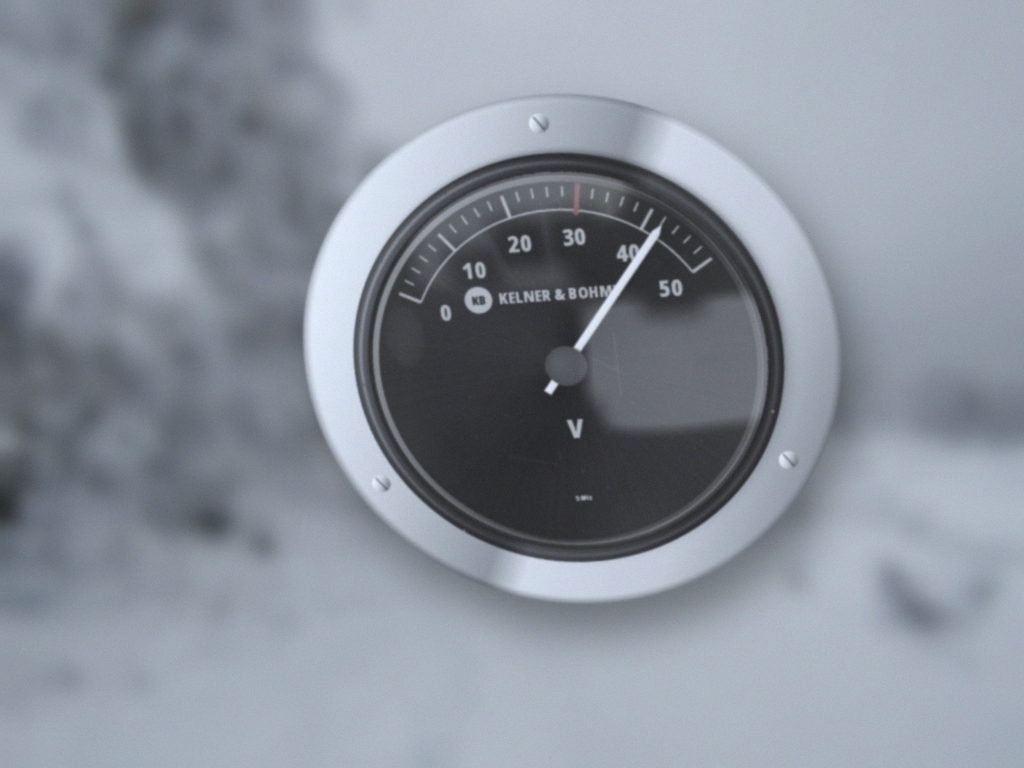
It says 42
